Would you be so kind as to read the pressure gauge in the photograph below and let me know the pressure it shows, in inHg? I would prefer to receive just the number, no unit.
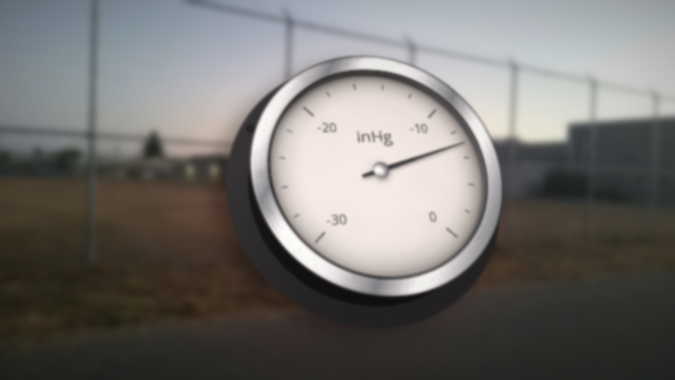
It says -7
